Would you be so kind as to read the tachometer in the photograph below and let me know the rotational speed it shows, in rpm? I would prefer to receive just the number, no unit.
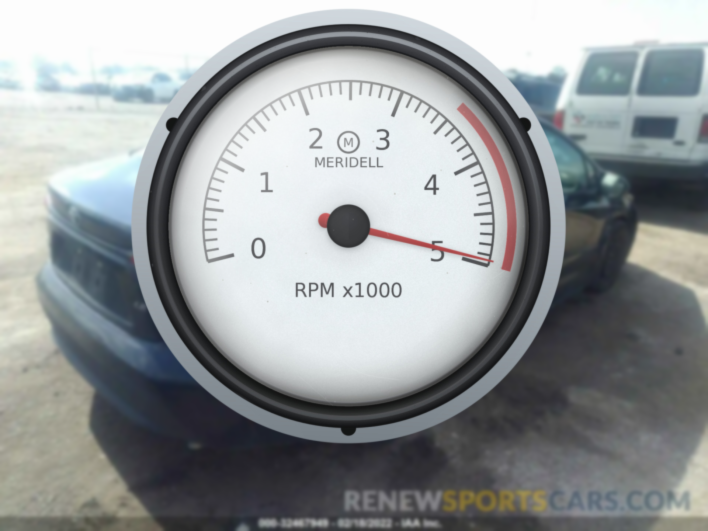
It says 4950
